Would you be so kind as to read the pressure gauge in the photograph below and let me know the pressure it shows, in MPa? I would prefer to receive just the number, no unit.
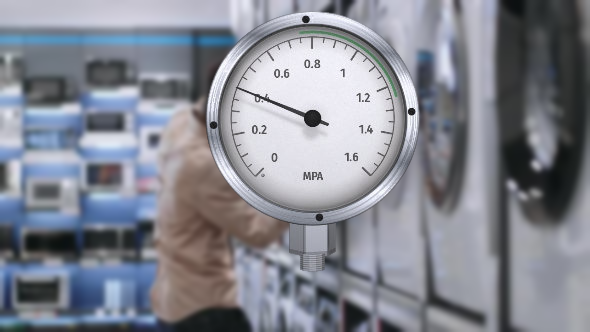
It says 0.4
